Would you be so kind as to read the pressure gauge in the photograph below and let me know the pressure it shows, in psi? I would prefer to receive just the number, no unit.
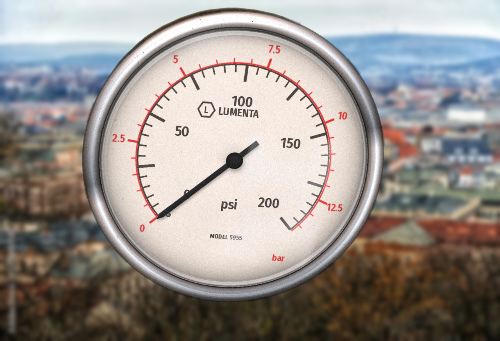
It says 0
